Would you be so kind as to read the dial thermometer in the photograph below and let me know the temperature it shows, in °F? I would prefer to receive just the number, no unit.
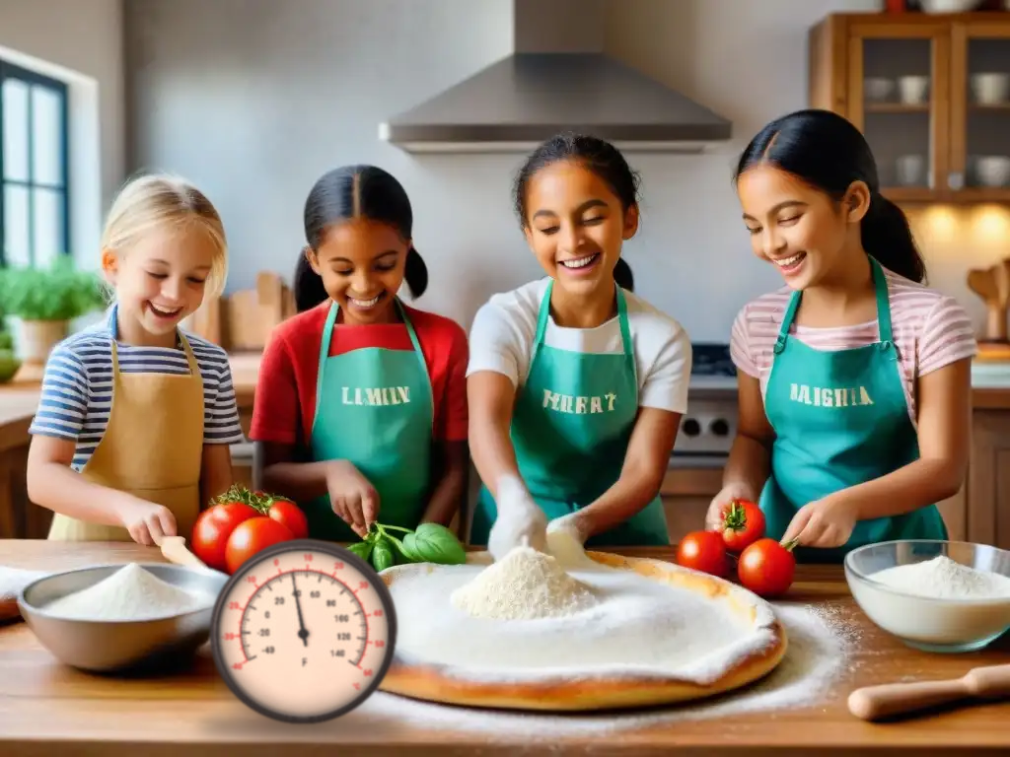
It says 40
